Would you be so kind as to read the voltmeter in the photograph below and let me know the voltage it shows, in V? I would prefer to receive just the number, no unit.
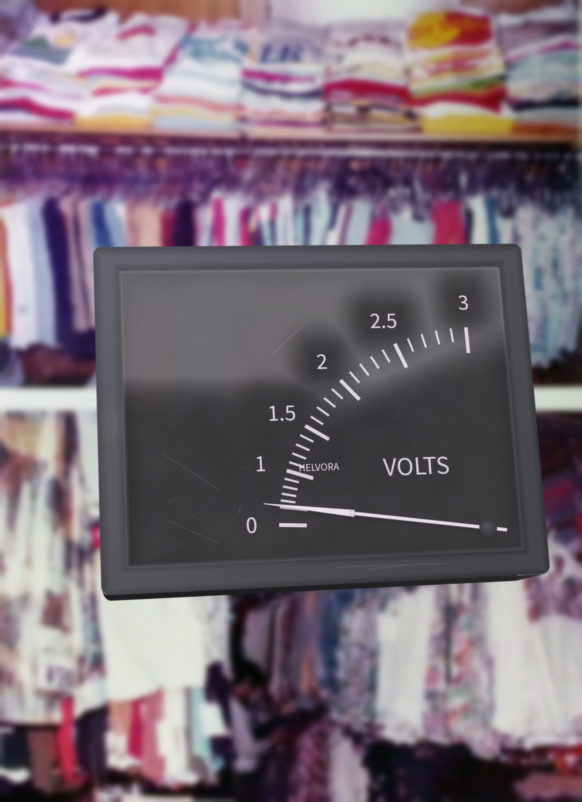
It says 0.5
